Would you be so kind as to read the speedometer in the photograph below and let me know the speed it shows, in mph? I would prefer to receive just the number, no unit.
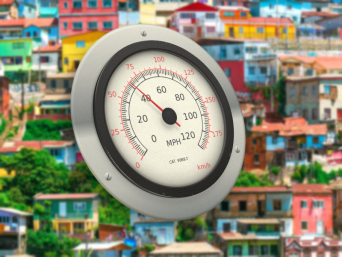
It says 40
